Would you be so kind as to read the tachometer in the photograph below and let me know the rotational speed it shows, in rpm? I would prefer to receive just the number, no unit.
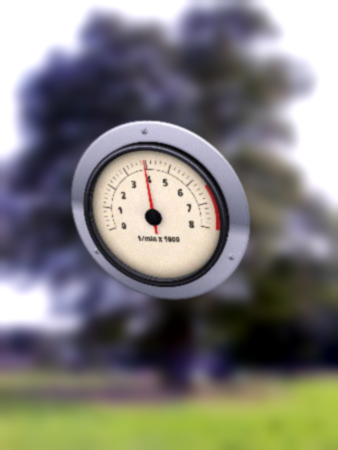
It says 4000
